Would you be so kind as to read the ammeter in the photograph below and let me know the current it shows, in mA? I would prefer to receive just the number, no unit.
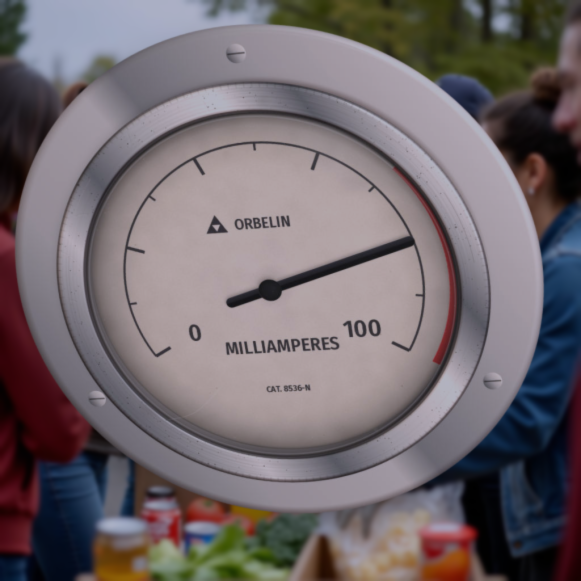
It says 80
